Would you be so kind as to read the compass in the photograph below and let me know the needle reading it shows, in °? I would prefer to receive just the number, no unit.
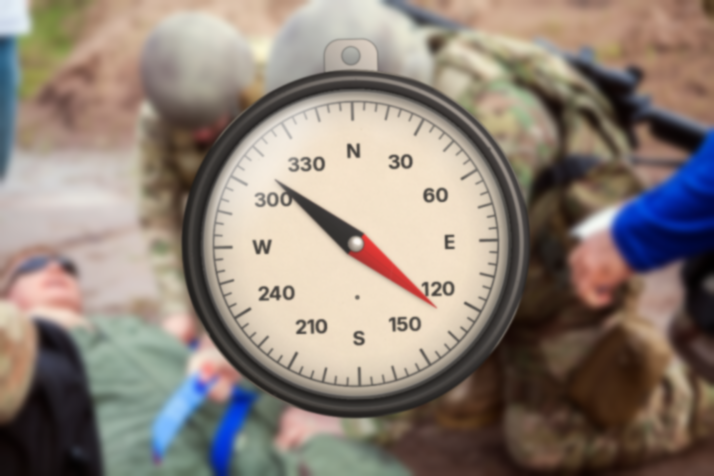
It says 130
